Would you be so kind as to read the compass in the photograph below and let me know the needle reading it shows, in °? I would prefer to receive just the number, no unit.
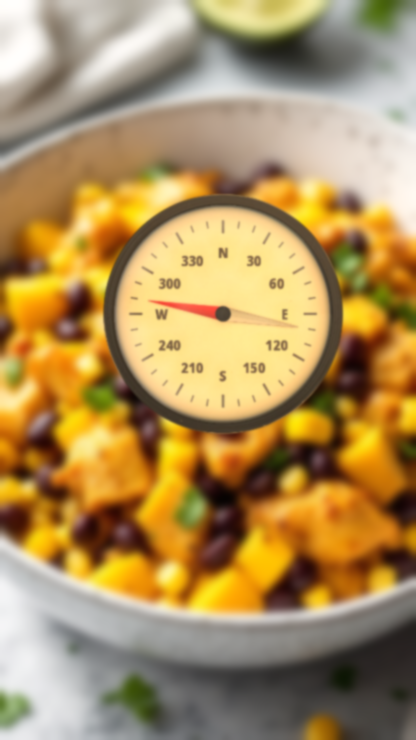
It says 280
